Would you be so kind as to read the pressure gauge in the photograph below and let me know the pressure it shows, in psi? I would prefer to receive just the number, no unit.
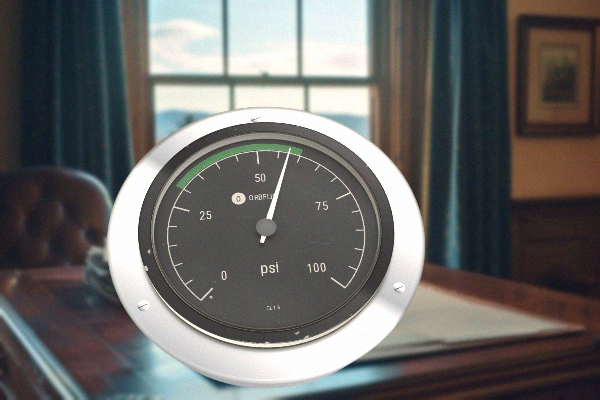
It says 57.5
